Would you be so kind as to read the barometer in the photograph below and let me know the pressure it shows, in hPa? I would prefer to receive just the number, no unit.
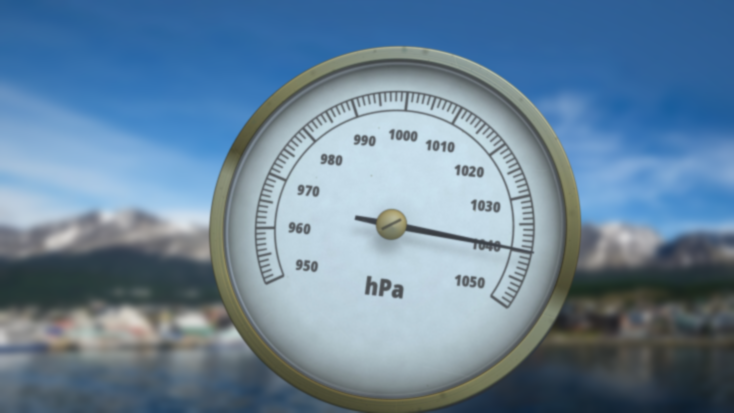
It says 1040
